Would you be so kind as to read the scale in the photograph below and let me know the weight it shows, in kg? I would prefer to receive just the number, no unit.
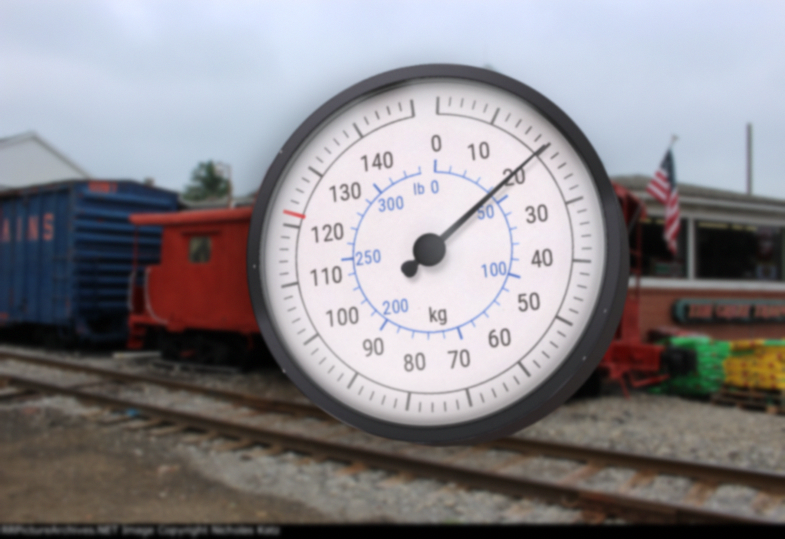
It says 20
